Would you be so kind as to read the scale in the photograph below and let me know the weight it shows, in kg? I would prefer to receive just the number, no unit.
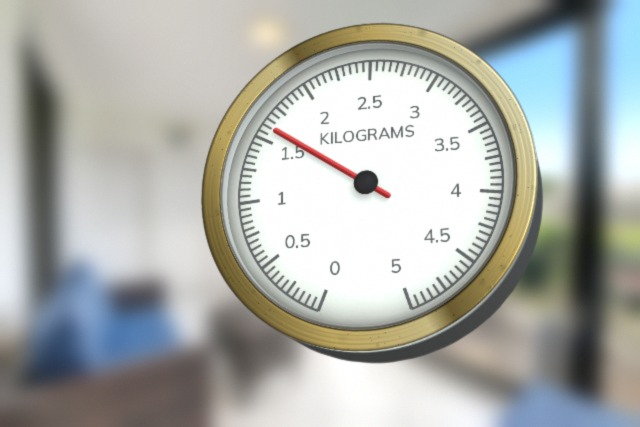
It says 1.6
